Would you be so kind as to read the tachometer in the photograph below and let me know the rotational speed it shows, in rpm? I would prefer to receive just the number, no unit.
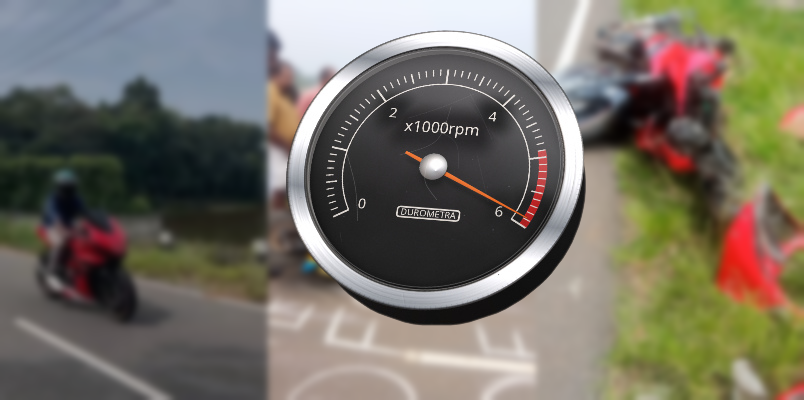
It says 5900
